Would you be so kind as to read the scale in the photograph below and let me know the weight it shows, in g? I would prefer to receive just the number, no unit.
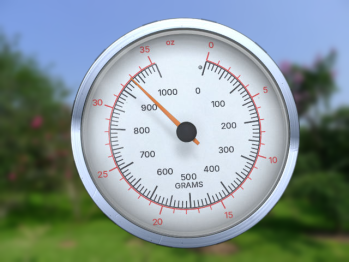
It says 930
